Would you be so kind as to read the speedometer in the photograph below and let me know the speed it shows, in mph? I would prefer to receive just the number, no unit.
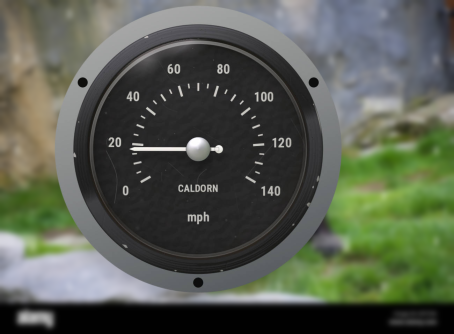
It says 17.5
